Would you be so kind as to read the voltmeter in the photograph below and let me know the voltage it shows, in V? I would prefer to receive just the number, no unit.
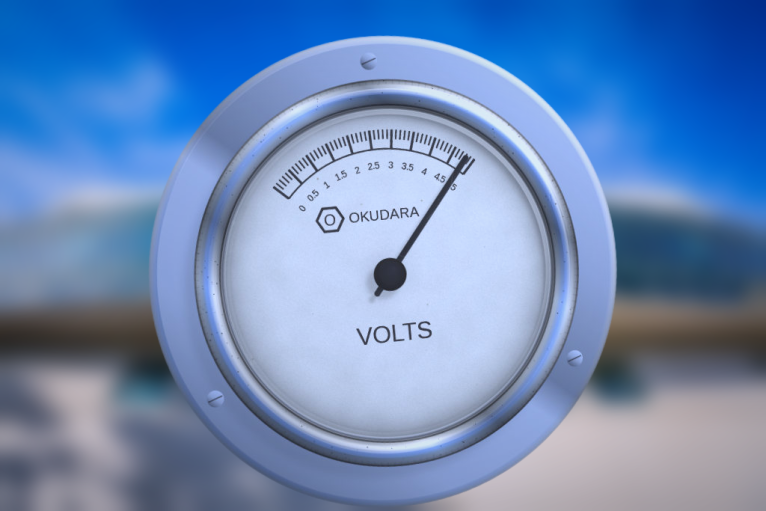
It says 4.8
